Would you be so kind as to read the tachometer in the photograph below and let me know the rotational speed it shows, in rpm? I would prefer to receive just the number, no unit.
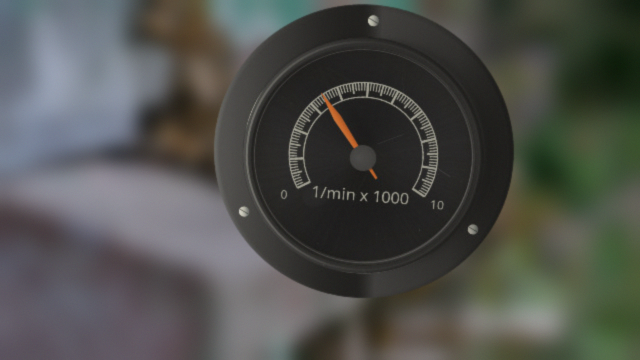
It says 3500
